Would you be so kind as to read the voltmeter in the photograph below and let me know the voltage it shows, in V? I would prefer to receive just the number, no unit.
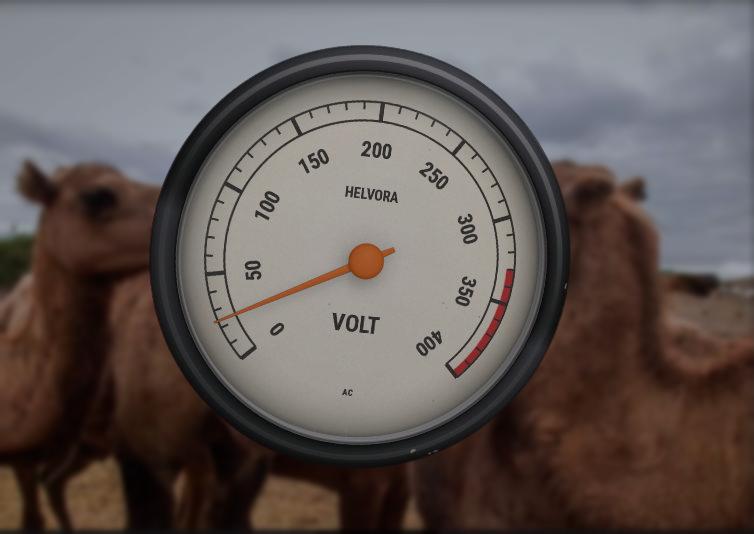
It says 25
